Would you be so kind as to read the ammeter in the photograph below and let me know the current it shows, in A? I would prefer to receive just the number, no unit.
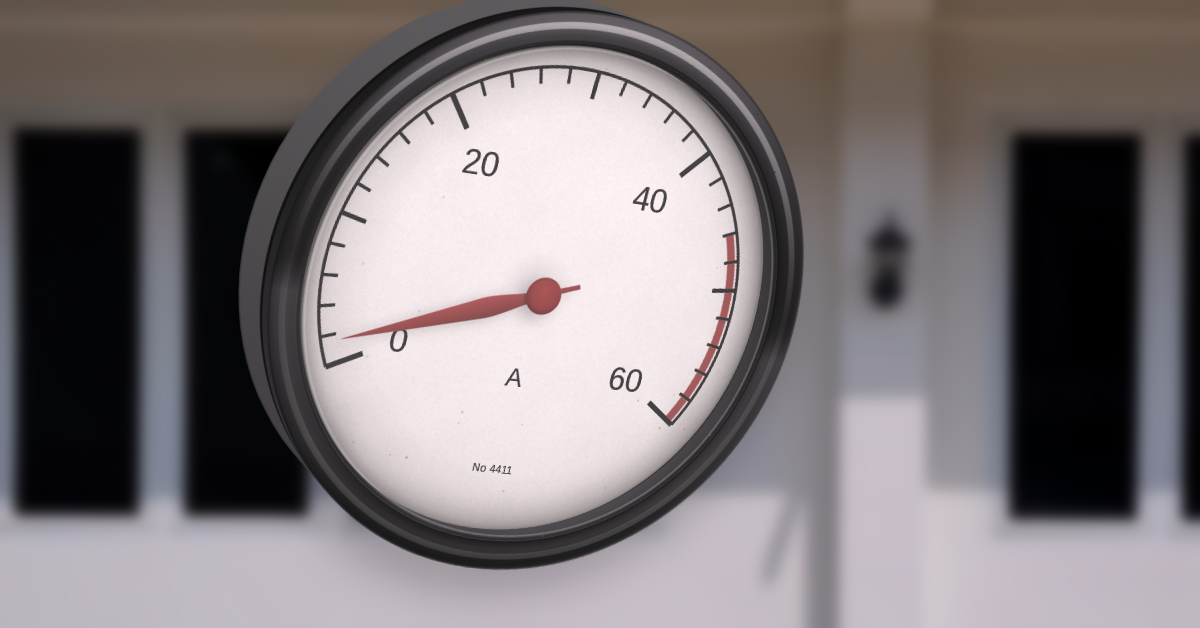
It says 2
